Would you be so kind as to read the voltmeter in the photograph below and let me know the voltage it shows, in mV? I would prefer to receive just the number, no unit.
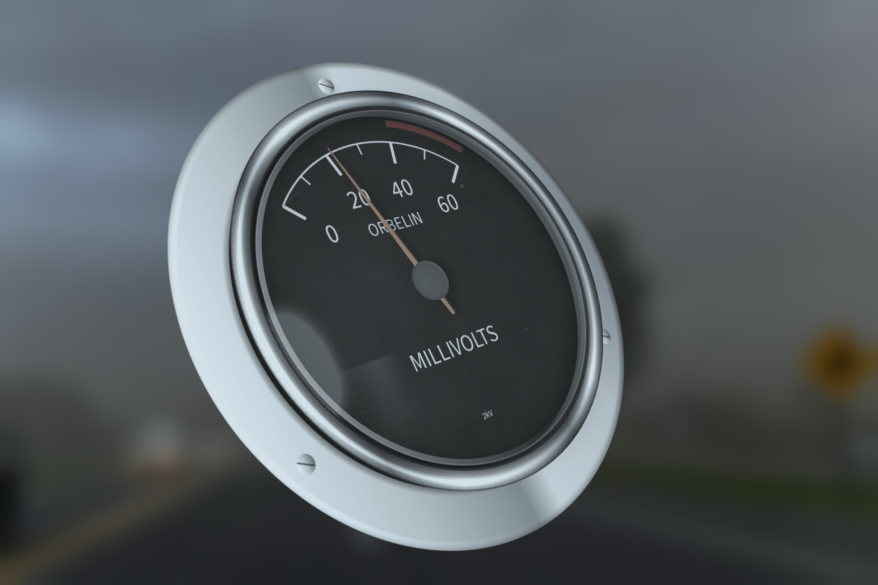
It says 20
